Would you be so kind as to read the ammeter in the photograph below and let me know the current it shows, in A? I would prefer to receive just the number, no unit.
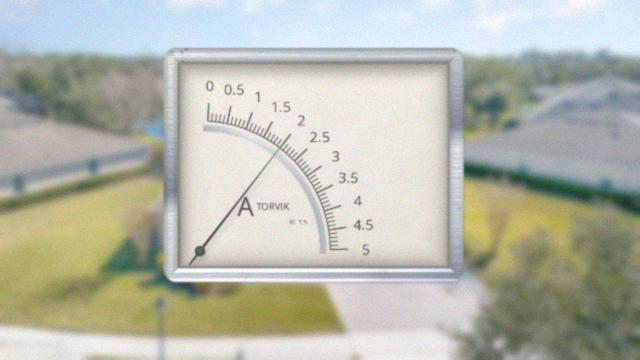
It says 2
